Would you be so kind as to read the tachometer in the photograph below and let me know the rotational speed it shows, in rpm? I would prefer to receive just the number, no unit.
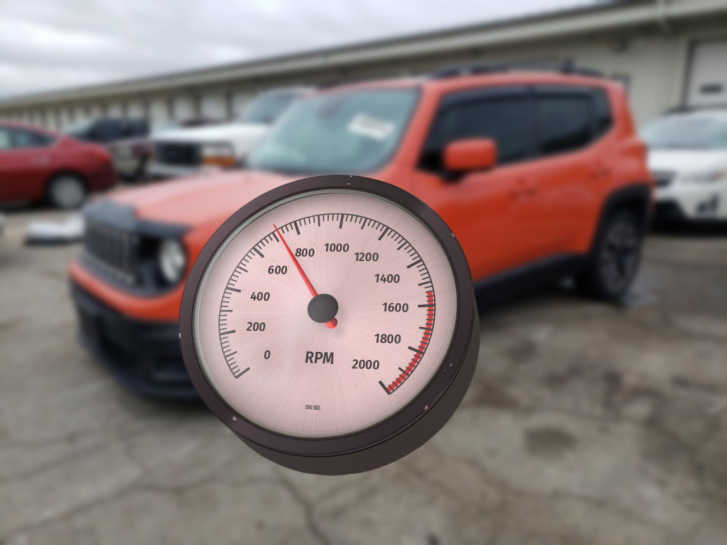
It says 720
